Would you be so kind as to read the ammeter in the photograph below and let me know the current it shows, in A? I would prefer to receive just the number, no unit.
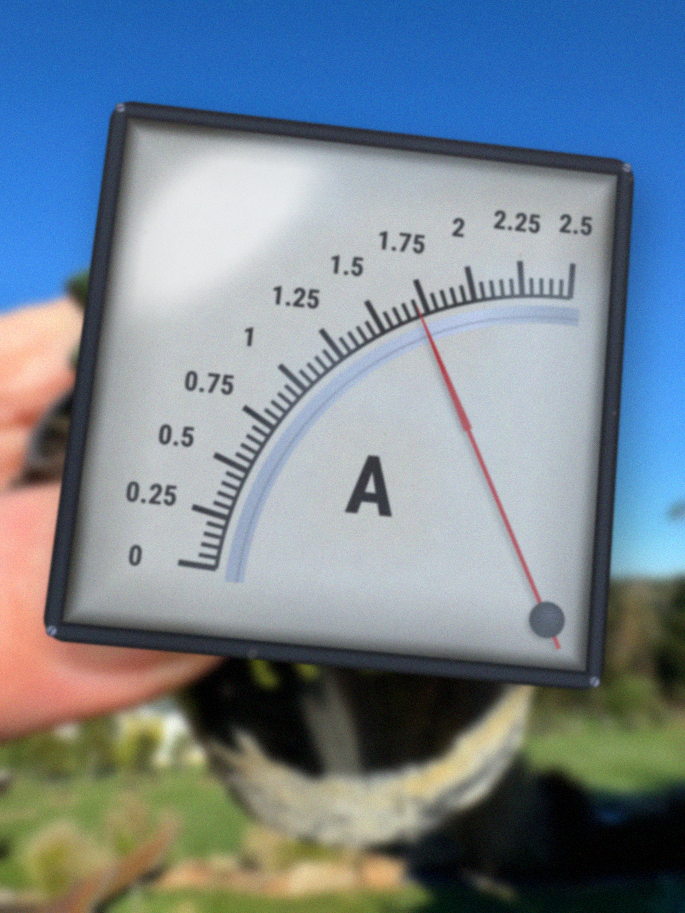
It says 1.7
